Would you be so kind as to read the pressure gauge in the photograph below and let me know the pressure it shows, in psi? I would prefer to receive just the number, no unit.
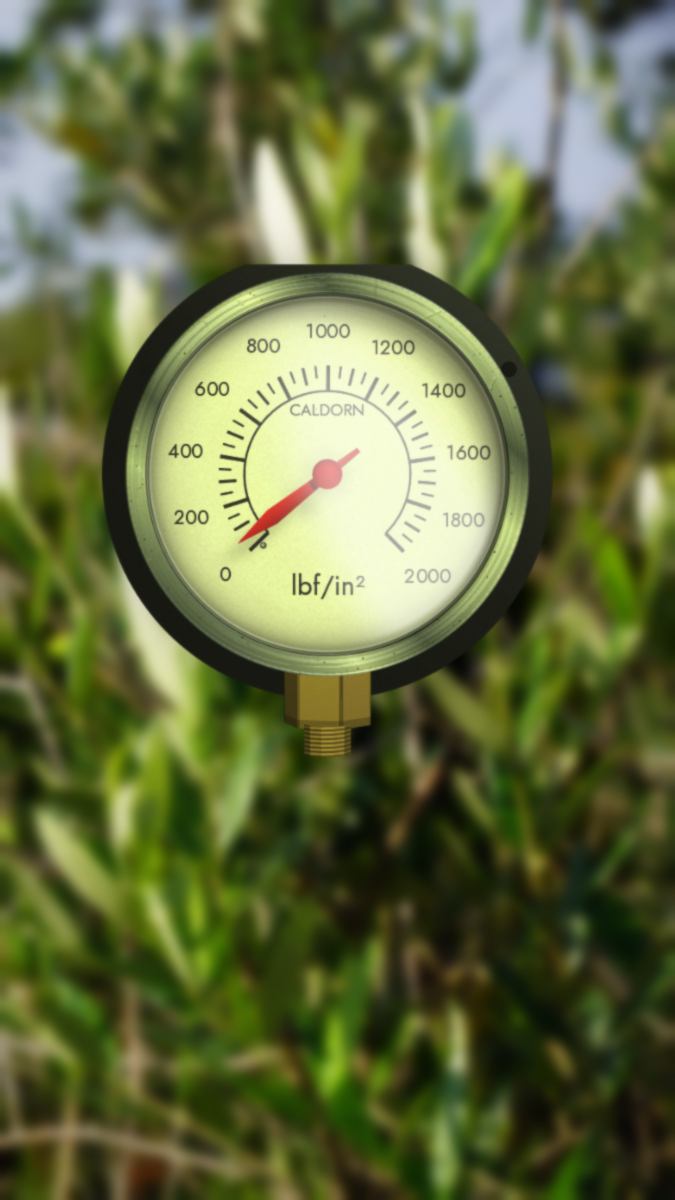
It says 50
